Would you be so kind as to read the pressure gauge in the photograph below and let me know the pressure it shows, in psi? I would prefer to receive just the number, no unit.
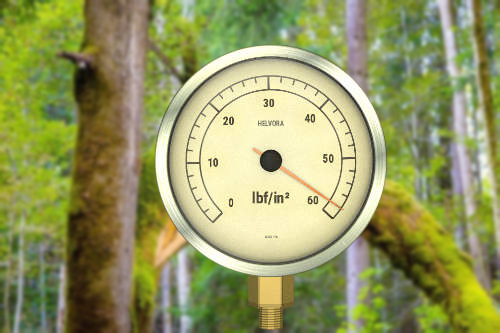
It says 58
